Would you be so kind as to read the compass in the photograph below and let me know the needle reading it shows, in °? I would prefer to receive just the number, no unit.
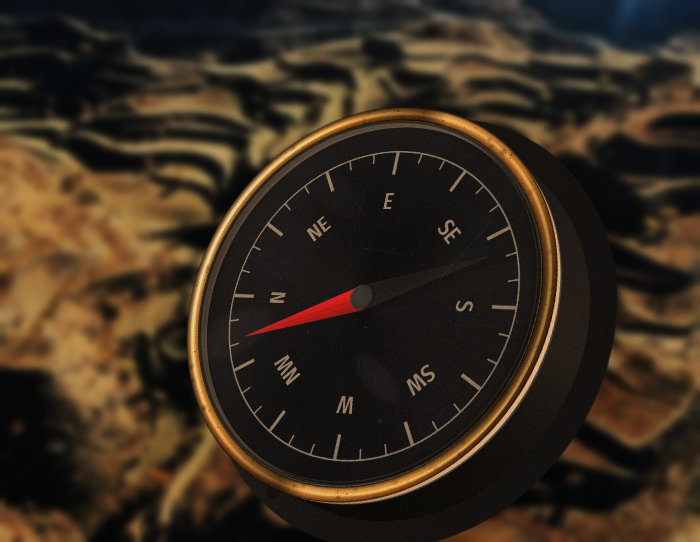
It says 340
